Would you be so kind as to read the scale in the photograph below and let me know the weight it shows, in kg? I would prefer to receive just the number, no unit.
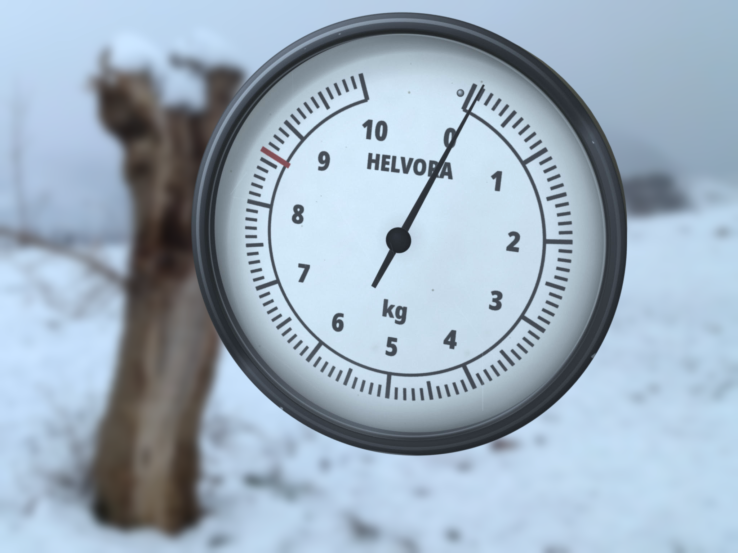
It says 0.1
